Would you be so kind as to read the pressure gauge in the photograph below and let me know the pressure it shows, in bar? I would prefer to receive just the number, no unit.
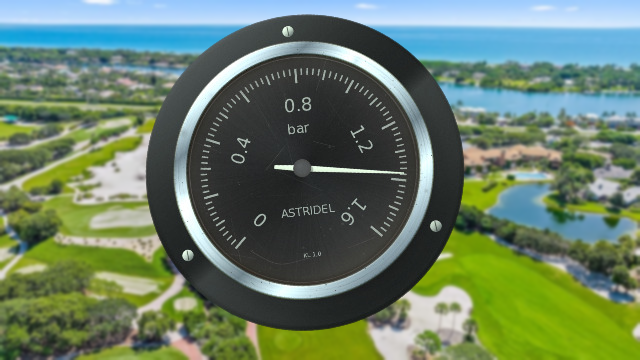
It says 1.38
